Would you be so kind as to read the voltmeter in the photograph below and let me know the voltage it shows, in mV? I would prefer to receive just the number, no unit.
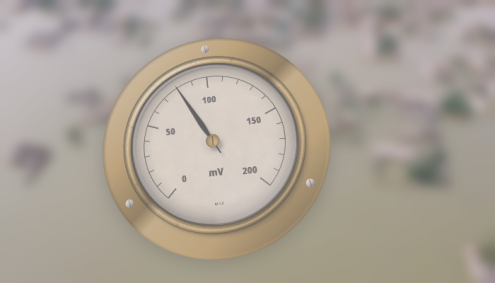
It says 80
